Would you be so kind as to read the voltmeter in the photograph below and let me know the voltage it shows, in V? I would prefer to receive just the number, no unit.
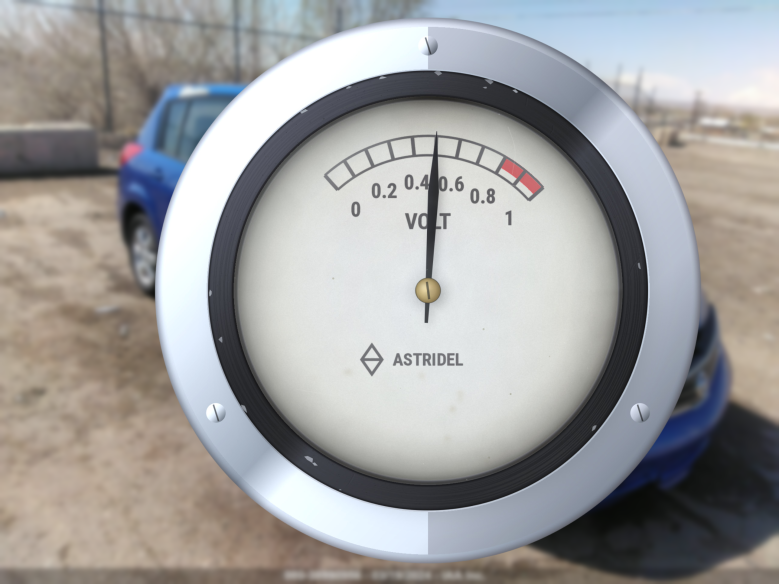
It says 0.5
